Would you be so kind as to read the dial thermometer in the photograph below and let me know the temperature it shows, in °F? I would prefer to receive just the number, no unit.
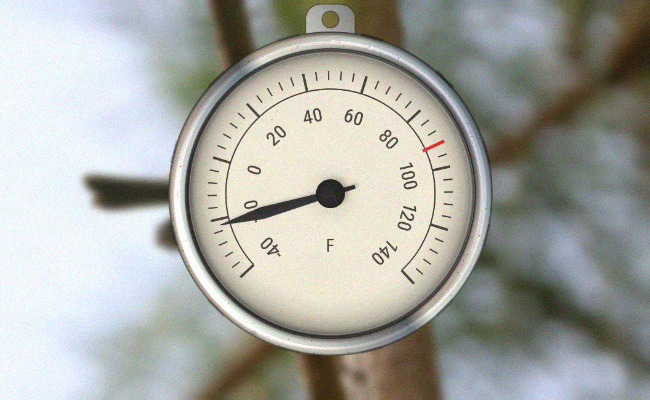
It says -22
